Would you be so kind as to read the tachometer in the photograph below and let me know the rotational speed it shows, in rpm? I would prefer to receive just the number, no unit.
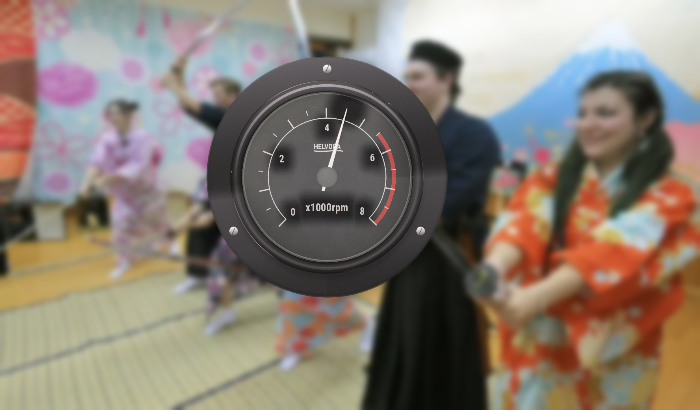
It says 4500
